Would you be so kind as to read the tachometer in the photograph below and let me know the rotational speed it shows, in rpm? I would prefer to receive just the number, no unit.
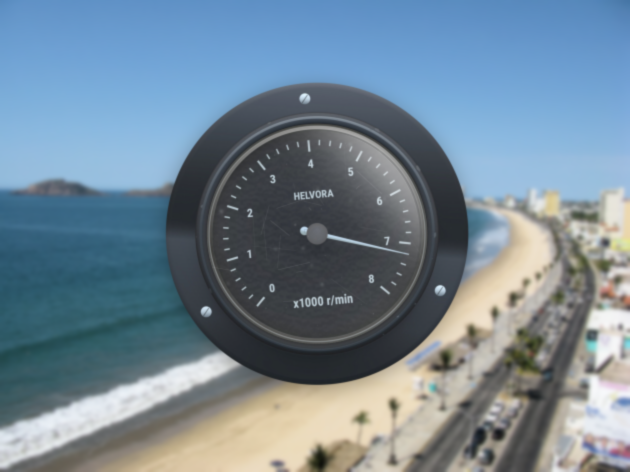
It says 7200
